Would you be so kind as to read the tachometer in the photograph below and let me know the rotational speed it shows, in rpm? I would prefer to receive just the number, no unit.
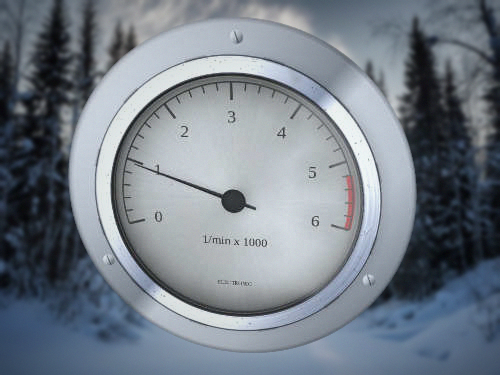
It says 1000
